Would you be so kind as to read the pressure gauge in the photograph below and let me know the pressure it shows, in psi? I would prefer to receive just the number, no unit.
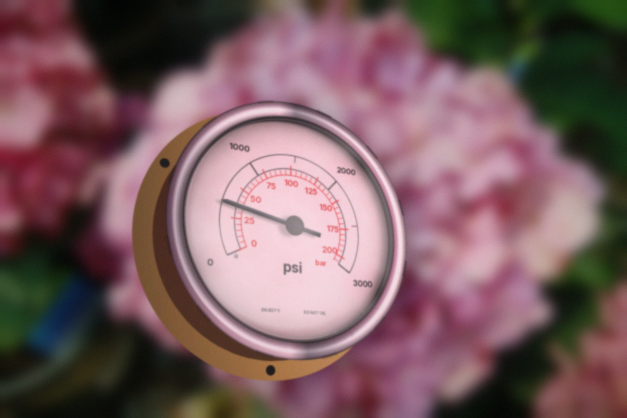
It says 500
